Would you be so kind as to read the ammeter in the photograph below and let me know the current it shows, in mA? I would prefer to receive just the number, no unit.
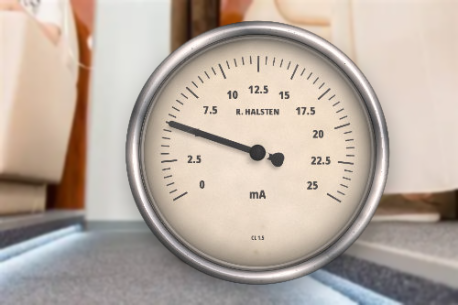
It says 5
